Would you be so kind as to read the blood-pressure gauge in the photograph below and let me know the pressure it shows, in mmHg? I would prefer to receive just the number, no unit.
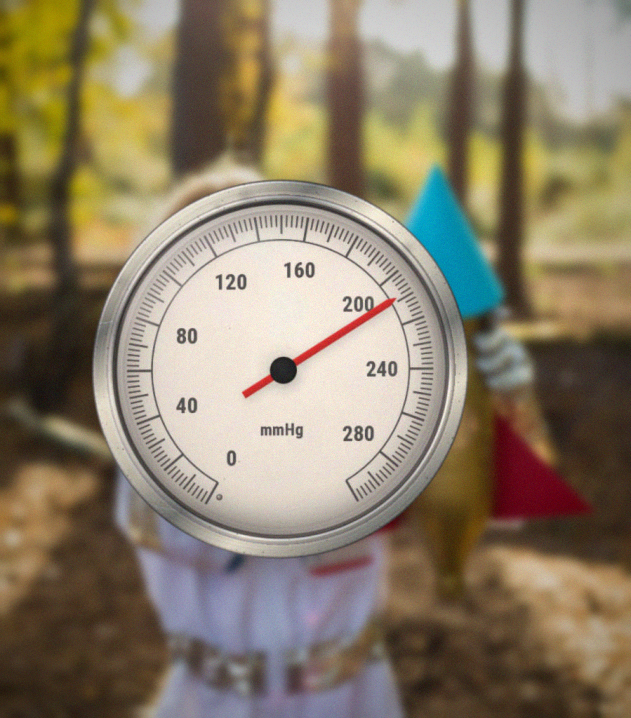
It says 208
